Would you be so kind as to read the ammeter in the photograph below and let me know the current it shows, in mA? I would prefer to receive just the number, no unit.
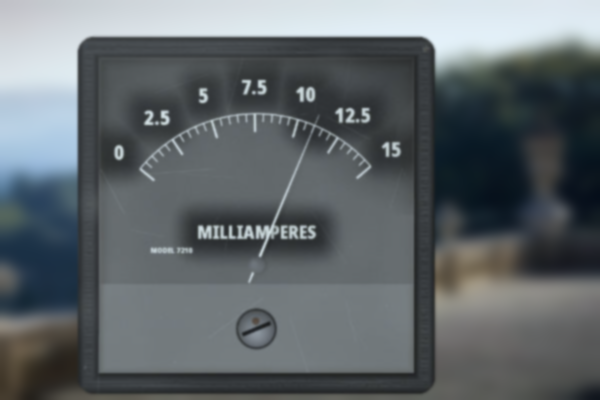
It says 11
